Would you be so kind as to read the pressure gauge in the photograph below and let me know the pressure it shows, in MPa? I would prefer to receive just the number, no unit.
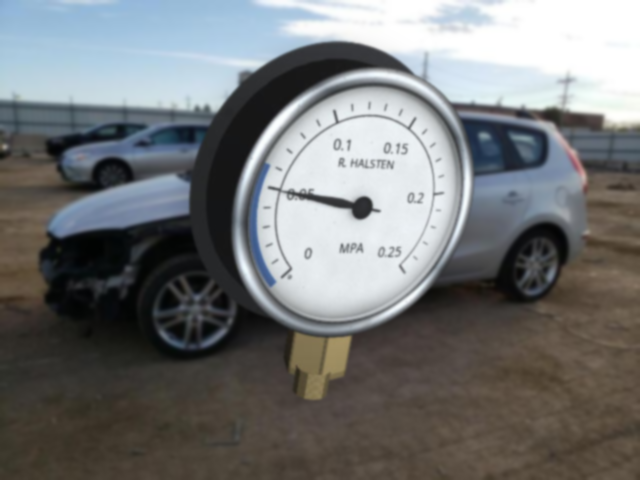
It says 0.05
